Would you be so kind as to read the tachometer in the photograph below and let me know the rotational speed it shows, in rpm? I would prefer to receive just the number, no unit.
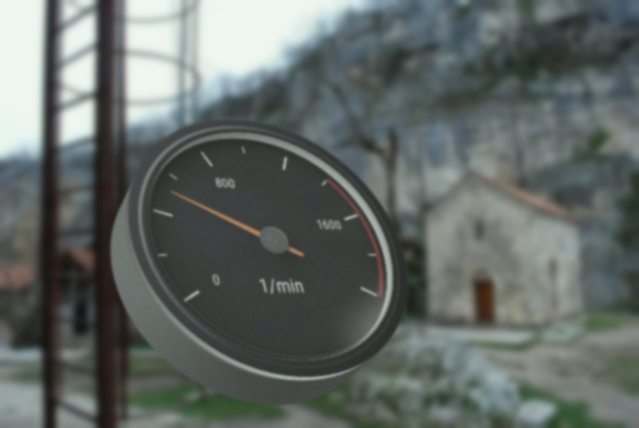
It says 500
